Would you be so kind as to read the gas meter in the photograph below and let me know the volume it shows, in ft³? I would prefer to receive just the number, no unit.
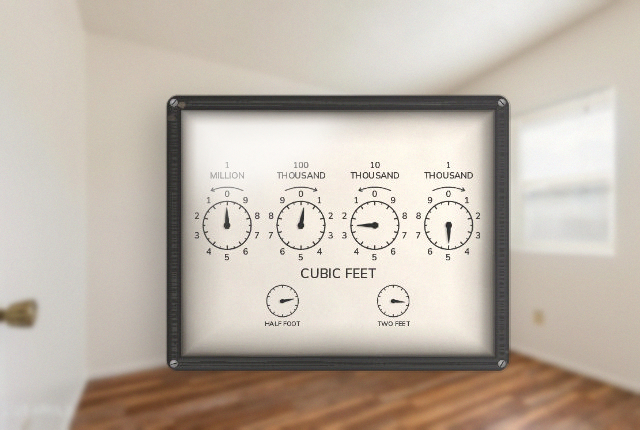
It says 2500
